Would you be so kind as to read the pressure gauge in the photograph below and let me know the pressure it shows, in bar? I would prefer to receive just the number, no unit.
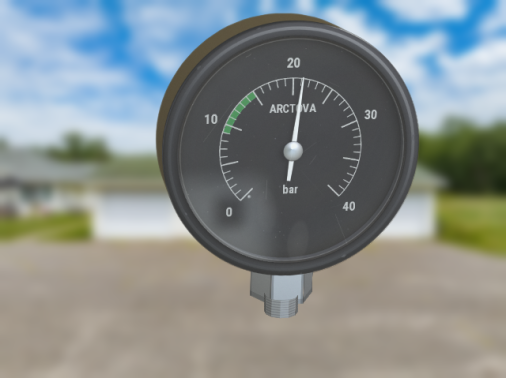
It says 21
